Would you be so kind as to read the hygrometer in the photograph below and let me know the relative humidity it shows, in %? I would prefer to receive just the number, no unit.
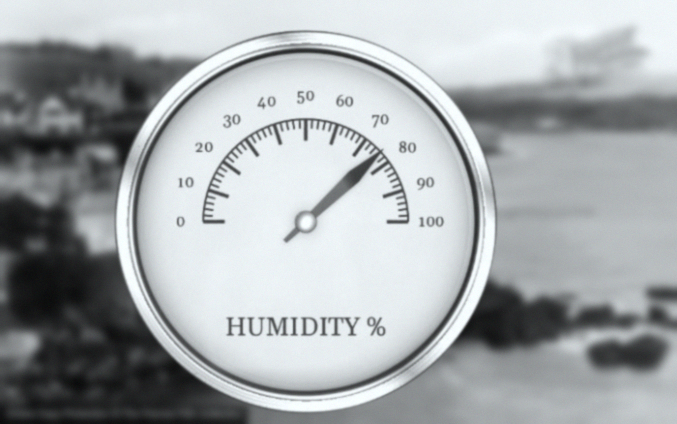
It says 76
